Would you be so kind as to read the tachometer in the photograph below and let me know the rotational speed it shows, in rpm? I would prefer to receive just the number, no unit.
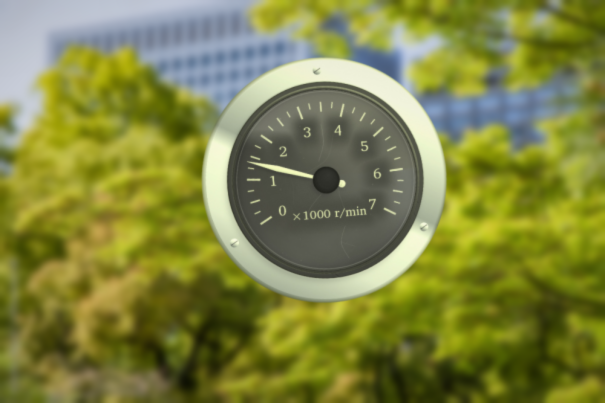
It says 1375
